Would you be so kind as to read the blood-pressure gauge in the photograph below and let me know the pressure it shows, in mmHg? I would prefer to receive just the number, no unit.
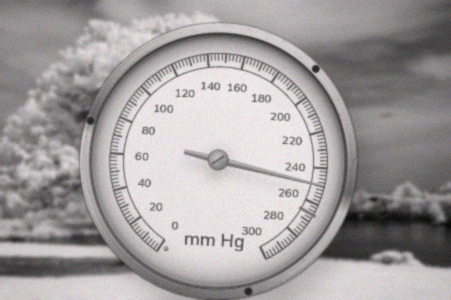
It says 250
